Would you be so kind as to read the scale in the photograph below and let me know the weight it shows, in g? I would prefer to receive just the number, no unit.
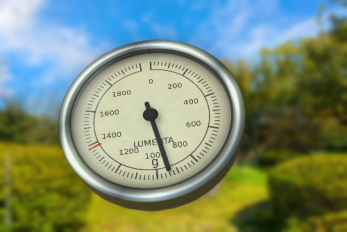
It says 940
